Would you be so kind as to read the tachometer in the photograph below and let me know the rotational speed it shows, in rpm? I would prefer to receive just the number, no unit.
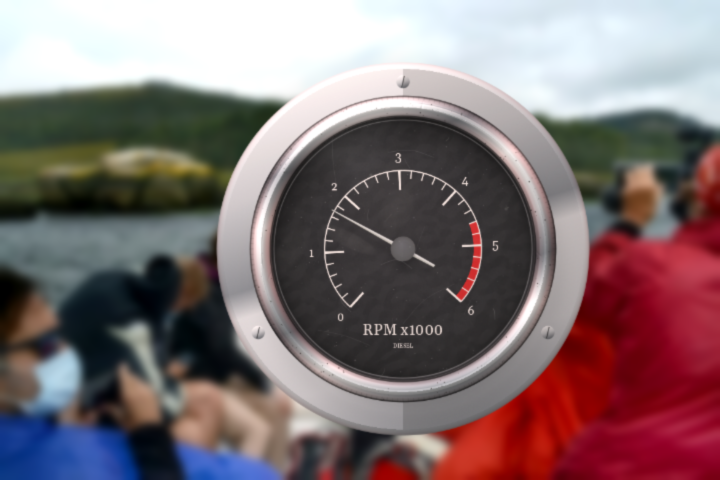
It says 1700
